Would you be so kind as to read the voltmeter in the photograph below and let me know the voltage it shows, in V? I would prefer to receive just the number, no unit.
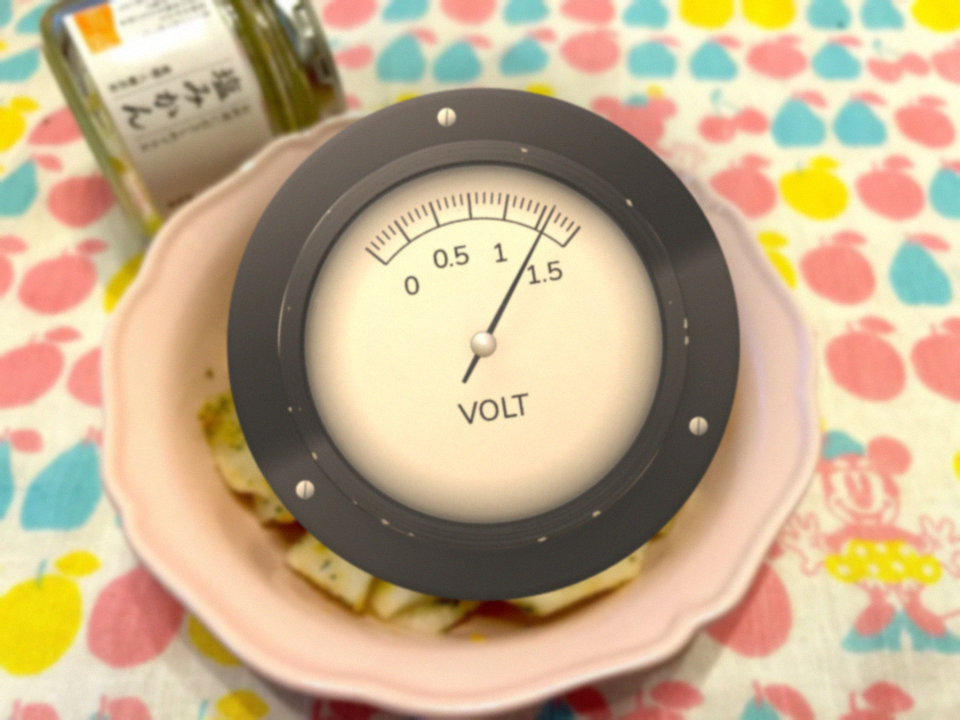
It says 1.3
